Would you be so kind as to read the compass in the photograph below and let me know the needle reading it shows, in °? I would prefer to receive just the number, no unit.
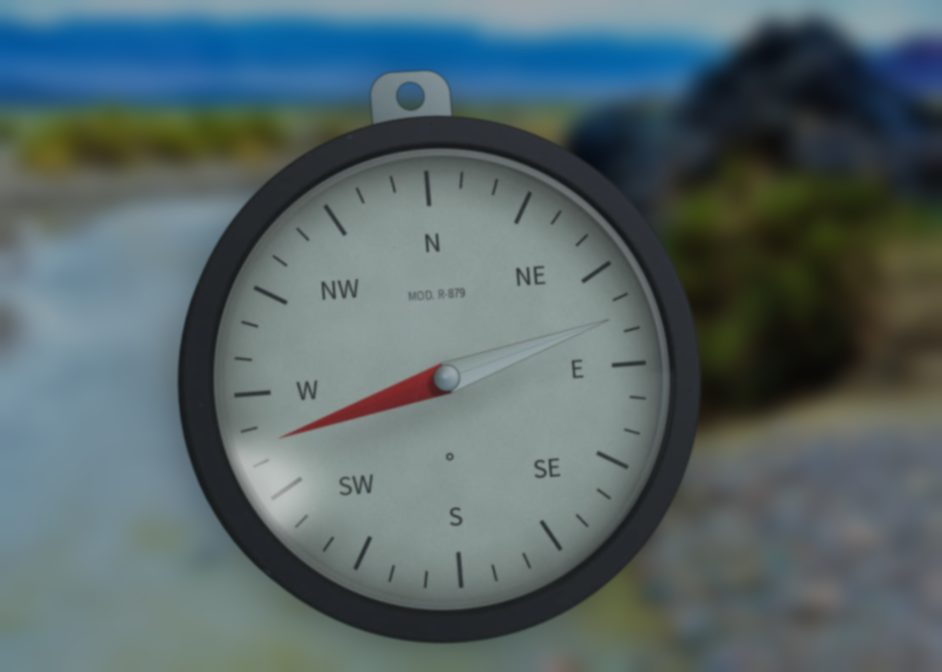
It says 255
